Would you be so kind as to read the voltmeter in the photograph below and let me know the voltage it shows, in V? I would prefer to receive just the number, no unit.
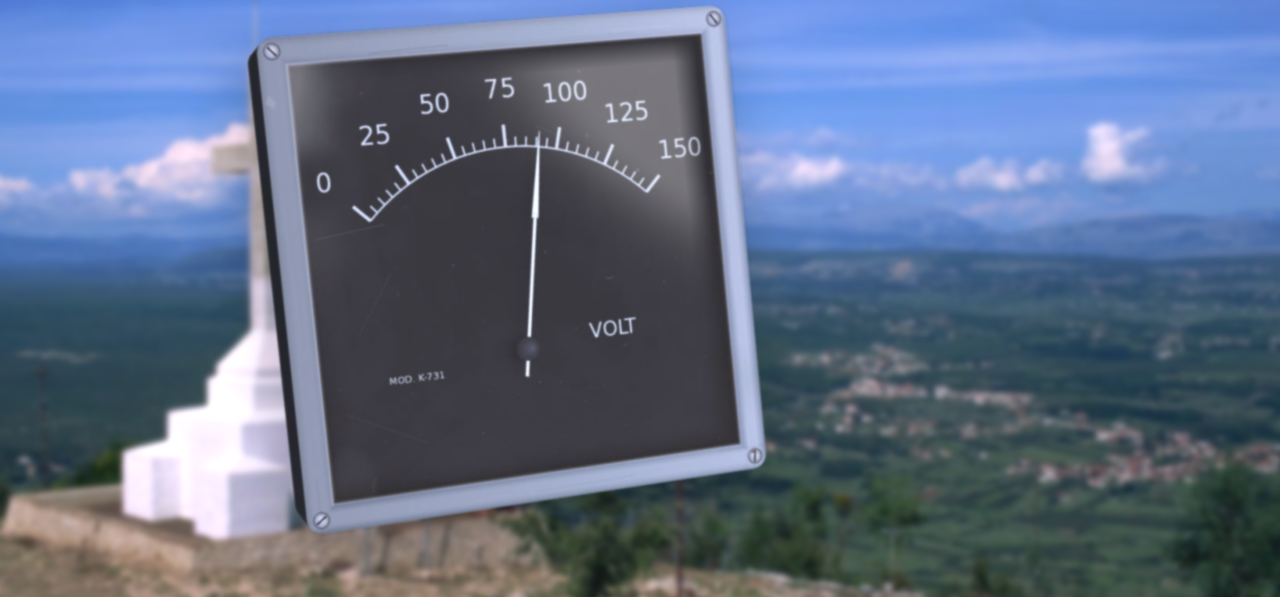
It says 90
